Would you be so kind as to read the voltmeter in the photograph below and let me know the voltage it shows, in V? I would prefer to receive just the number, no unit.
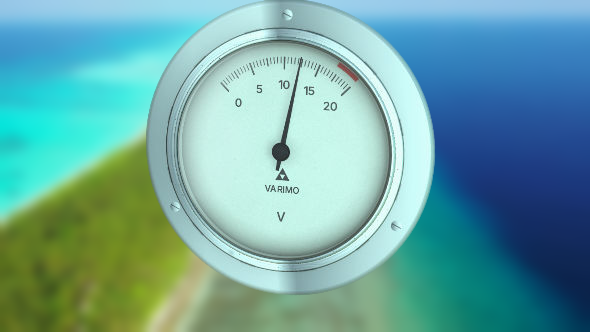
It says 12.5
